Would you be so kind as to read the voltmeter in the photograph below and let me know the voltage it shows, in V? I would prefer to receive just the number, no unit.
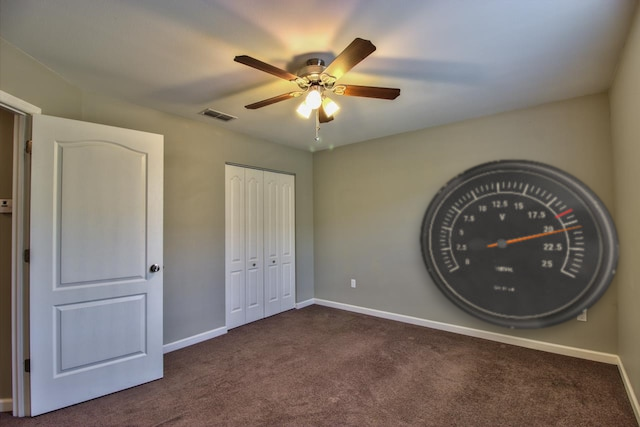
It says 20.5
